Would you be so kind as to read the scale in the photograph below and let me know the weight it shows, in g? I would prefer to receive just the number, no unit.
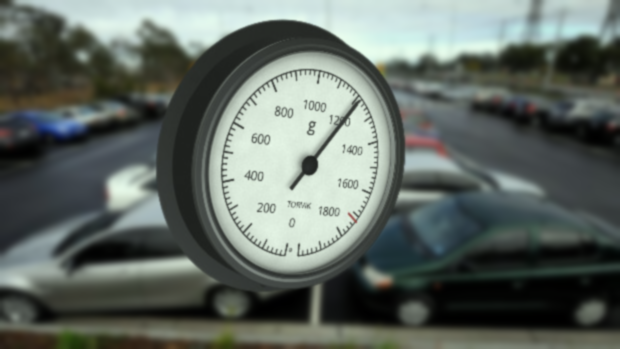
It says 1200
